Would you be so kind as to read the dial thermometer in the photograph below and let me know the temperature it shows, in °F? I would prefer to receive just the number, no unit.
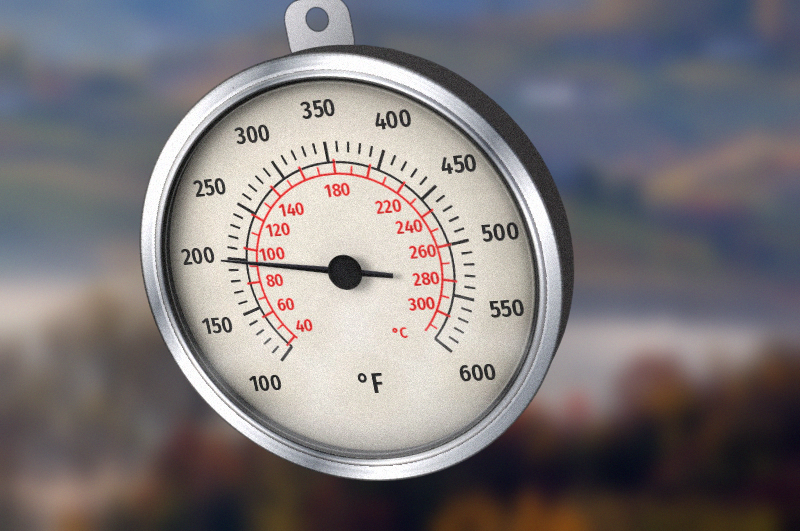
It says 200
